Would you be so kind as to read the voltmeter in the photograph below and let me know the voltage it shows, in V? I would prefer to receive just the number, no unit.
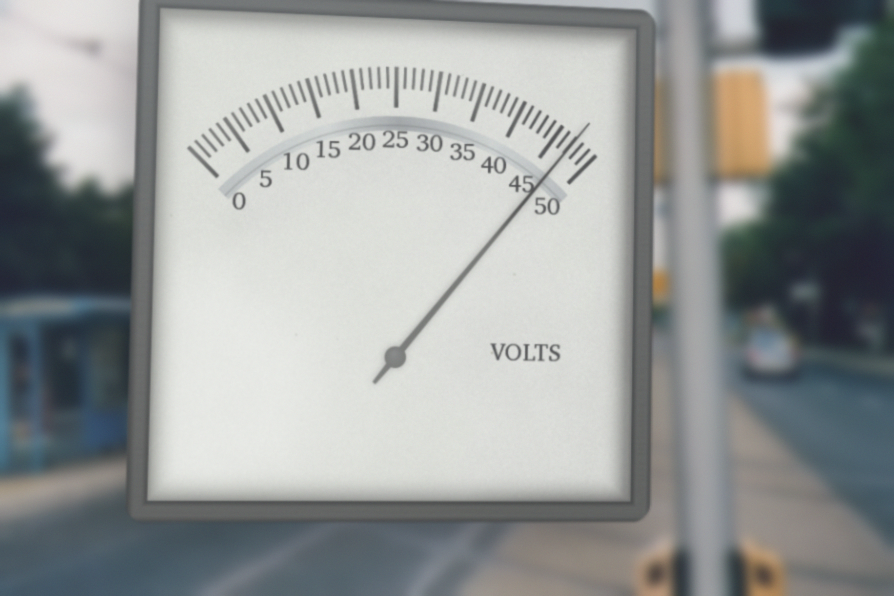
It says 47
